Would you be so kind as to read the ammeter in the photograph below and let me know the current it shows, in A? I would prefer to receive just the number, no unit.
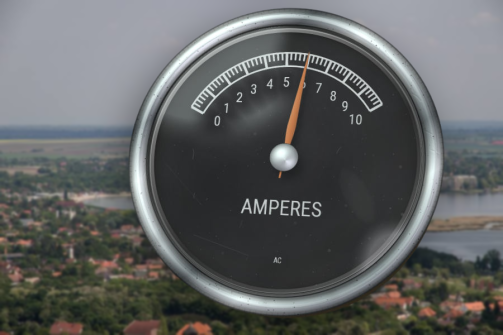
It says 6
